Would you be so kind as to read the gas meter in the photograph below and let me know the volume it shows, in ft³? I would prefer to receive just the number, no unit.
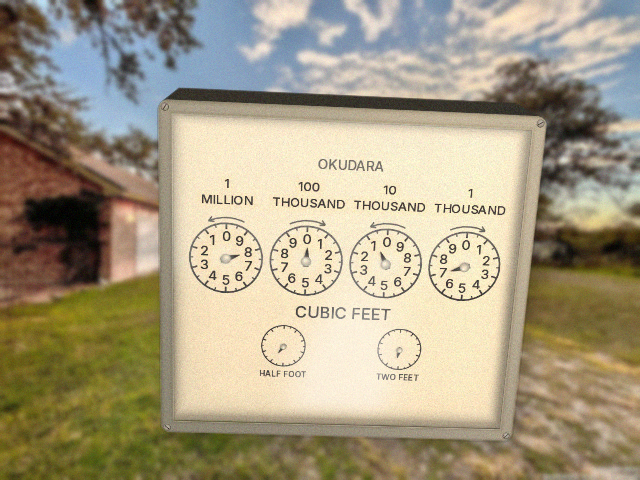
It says 800700
